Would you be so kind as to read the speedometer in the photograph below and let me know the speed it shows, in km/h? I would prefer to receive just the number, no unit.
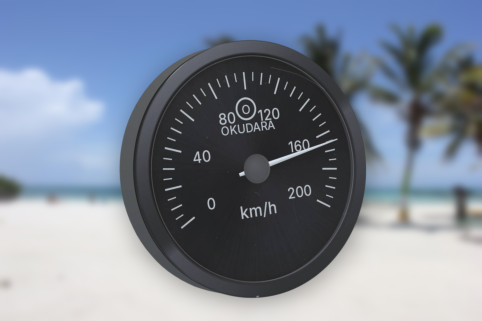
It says 165
